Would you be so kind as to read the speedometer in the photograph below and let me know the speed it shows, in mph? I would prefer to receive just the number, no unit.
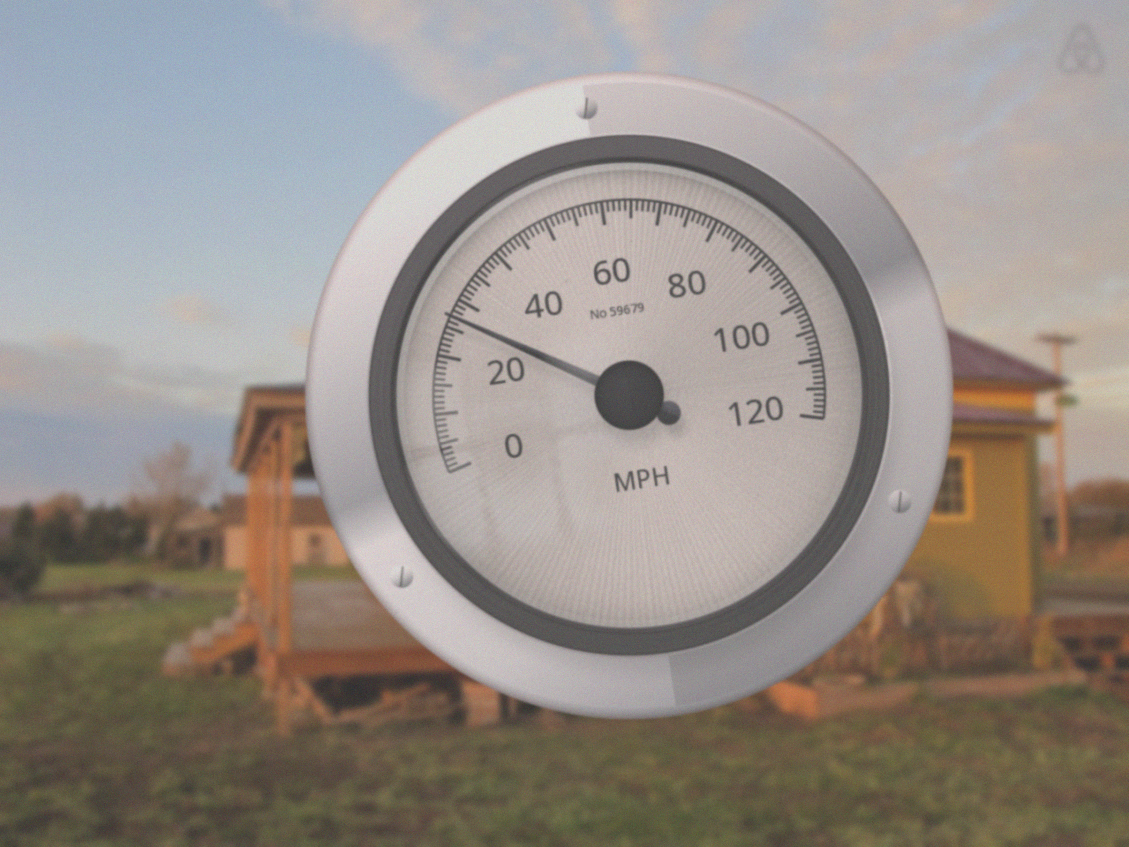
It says 27
